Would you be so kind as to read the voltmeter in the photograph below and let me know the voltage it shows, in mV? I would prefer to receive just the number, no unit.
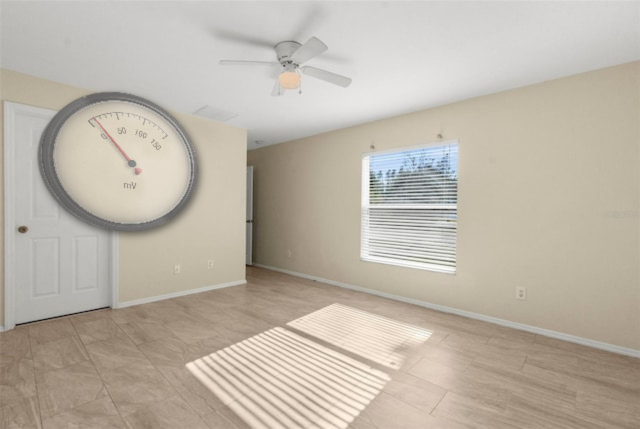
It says 10
